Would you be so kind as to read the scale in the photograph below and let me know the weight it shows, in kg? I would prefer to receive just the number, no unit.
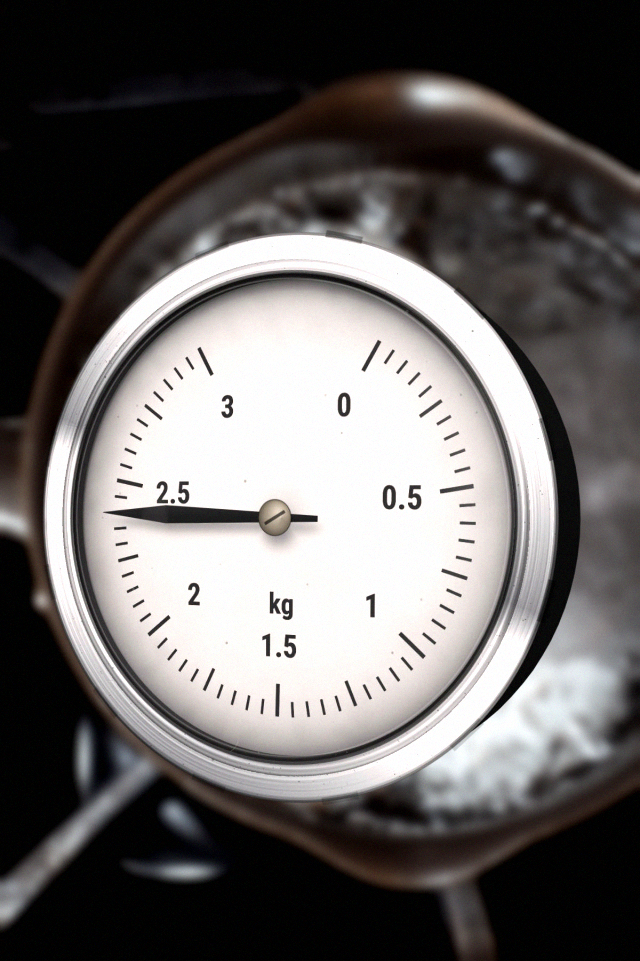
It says 2.4
